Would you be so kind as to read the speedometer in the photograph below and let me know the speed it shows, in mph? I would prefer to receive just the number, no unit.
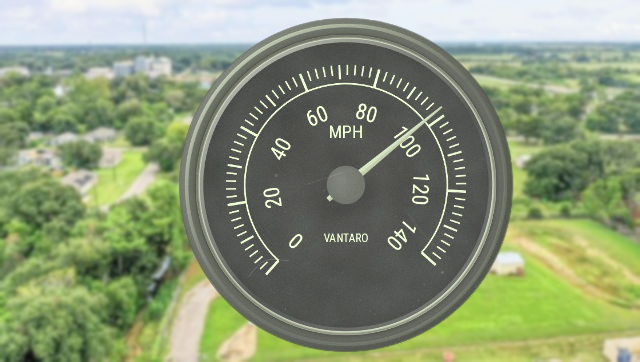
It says 98
